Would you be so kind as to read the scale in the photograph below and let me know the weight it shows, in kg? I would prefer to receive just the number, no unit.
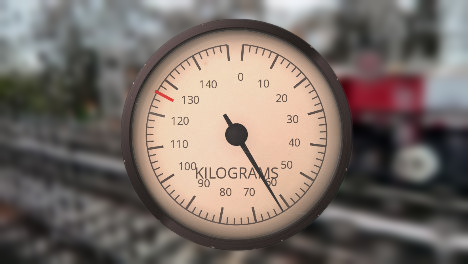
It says 62
